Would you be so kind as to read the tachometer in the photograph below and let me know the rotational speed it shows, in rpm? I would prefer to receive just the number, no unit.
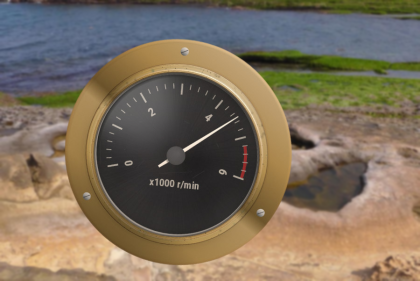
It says 4500
